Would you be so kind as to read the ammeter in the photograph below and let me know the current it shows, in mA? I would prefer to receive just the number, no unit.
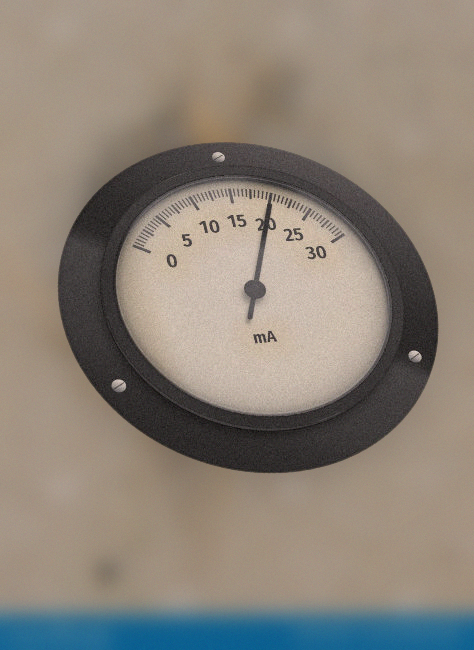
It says 20
